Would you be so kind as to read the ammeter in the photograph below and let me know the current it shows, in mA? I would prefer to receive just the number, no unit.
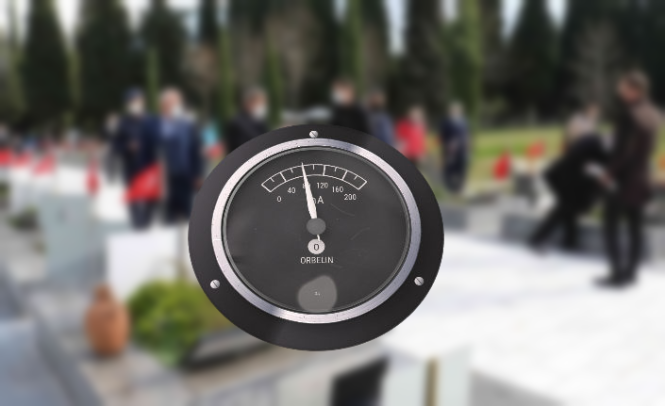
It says 80
